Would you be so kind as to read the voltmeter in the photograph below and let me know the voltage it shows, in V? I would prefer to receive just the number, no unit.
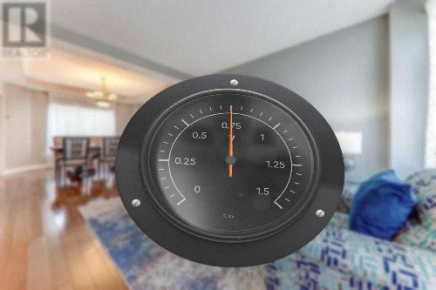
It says 0.75
